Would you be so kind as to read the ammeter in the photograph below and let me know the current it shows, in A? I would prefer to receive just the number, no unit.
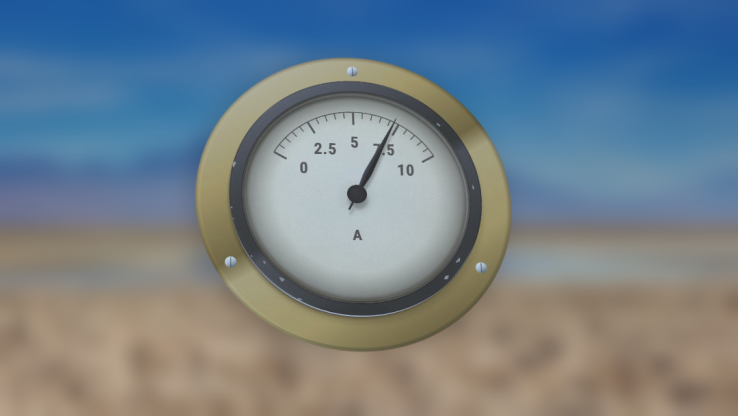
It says 7.25
